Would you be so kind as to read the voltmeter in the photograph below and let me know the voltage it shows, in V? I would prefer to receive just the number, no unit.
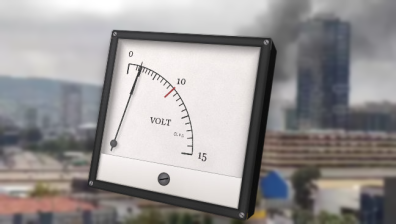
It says 5
